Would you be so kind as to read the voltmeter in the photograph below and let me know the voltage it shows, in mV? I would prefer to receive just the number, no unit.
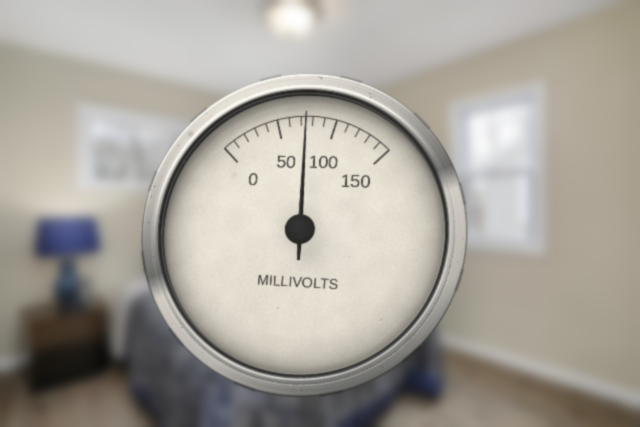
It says 75
